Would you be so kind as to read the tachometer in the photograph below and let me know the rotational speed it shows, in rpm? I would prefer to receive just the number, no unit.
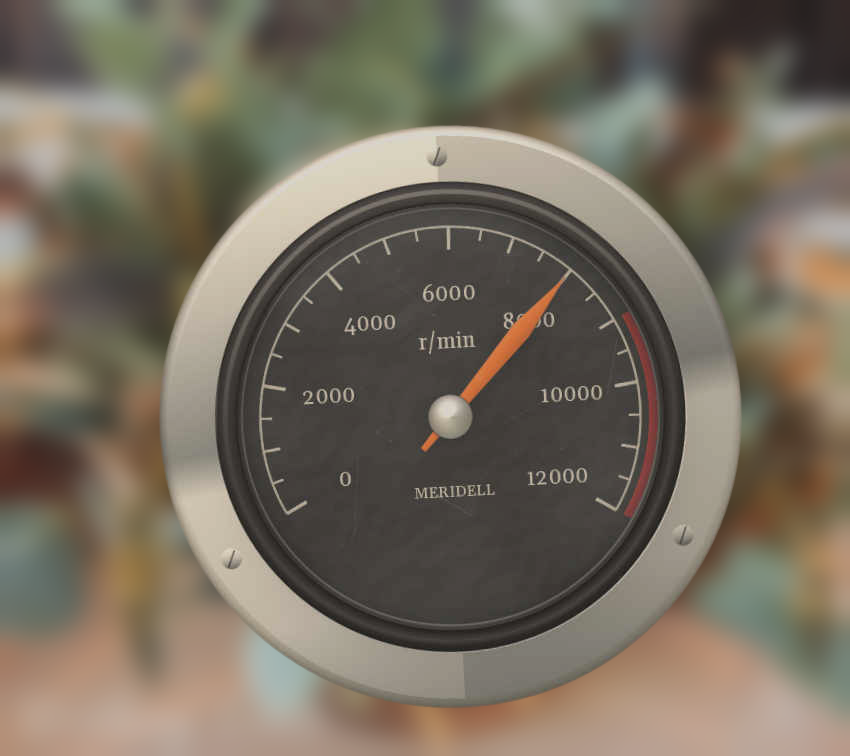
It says 8000
